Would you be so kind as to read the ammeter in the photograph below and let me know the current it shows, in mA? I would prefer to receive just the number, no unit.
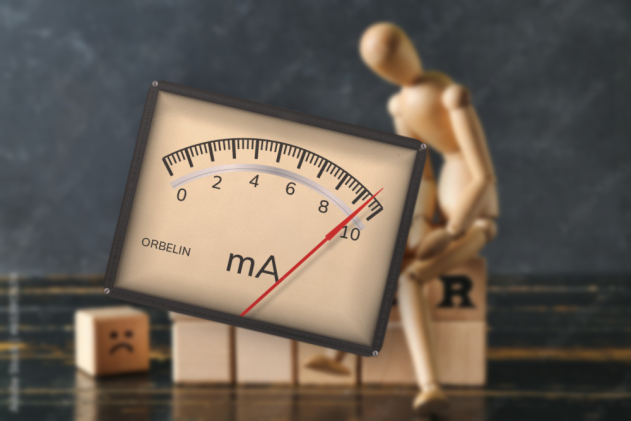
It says 9.4
